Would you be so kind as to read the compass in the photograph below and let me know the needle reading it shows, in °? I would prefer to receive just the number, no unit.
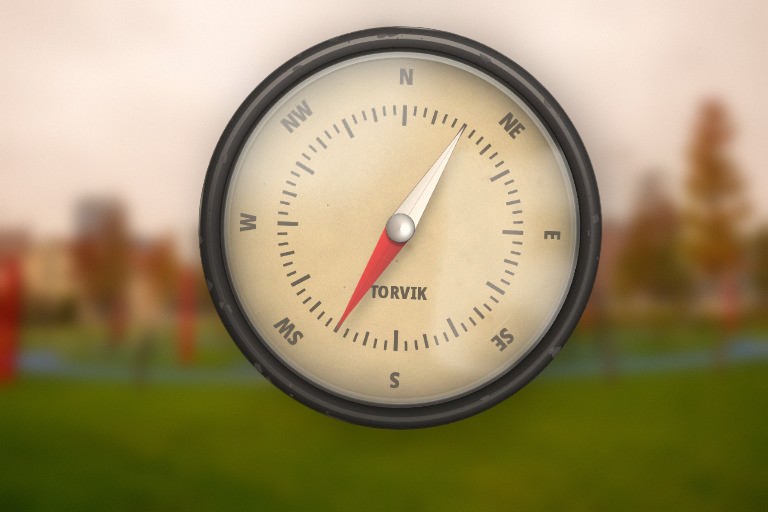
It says 210
